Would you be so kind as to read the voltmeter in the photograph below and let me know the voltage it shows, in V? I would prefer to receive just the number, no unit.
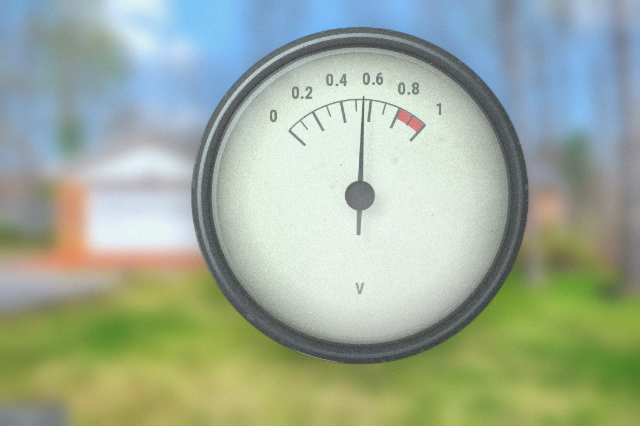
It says 0.55
